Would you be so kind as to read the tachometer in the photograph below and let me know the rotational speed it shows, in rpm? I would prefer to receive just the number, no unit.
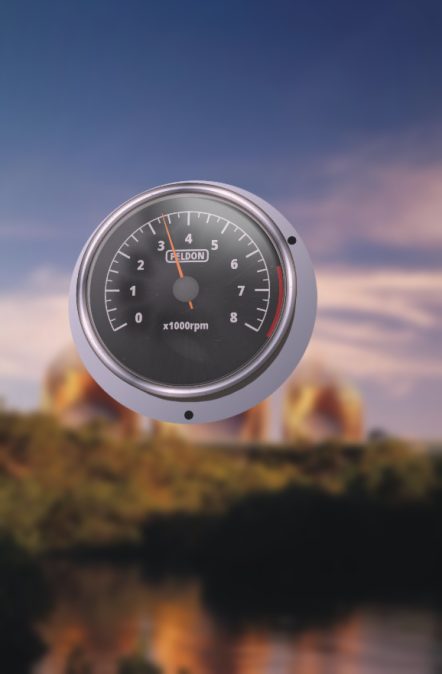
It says 3375
